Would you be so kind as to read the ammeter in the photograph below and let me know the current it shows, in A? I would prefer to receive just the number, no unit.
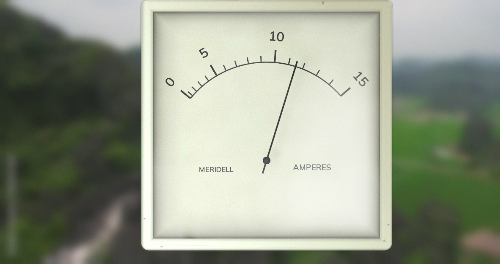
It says 11.5
